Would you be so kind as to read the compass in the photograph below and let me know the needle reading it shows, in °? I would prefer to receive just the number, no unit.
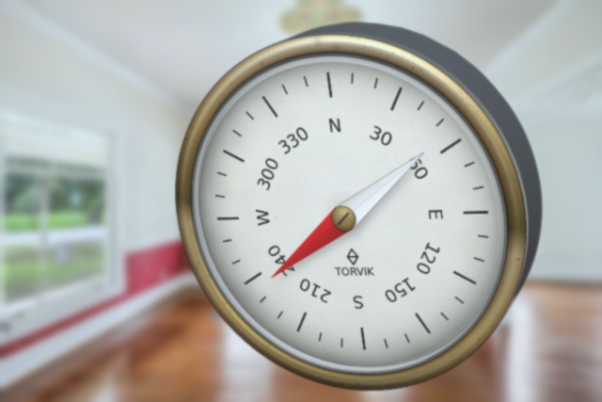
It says 235
